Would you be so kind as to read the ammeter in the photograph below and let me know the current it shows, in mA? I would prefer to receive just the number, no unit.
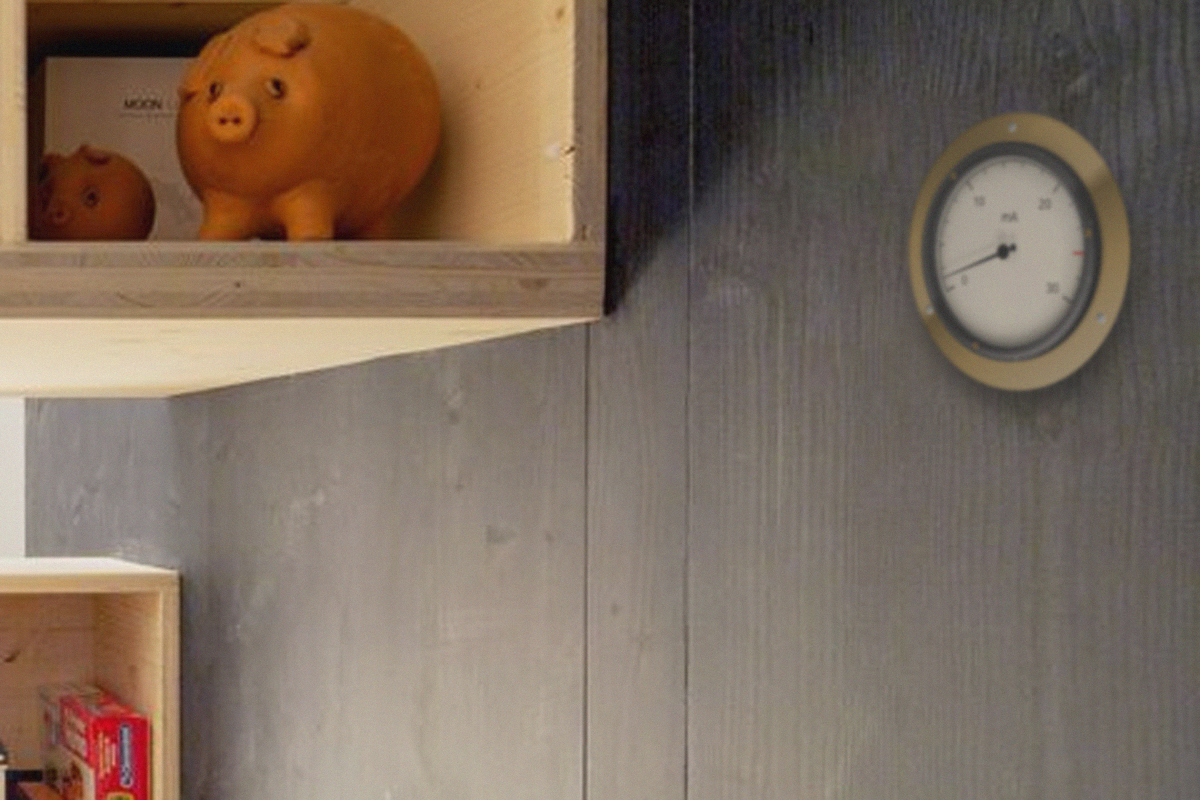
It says 1
